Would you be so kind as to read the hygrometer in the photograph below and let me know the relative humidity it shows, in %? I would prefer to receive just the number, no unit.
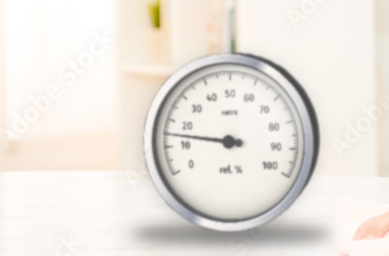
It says 15
